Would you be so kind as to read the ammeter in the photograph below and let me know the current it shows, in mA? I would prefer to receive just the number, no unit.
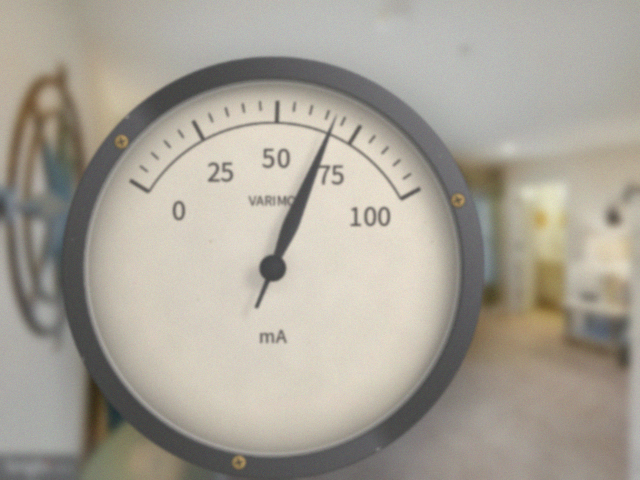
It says 67.5
